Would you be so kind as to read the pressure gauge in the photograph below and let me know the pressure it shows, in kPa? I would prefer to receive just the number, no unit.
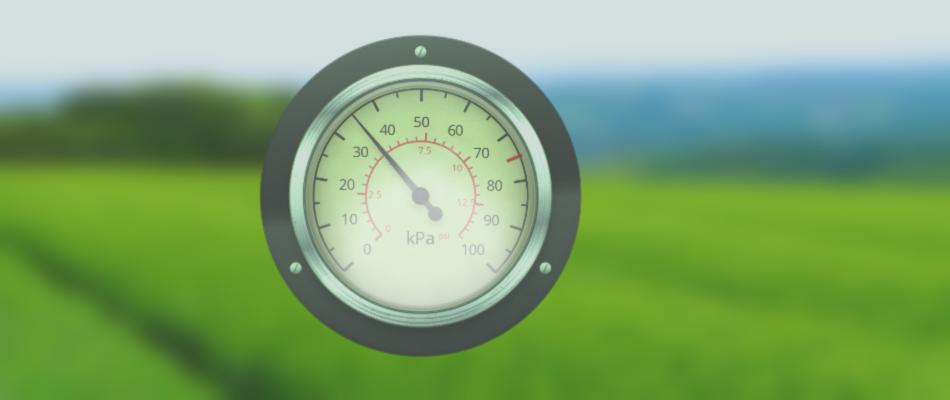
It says 35
